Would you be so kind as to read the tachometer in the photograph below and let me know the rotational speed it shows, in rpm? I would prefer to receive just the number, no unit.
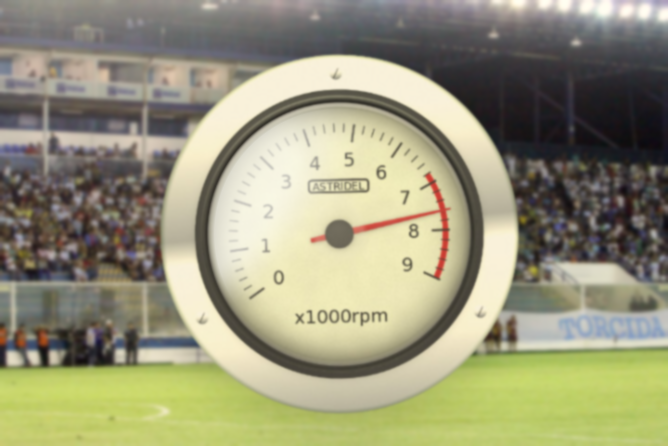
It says 7600
